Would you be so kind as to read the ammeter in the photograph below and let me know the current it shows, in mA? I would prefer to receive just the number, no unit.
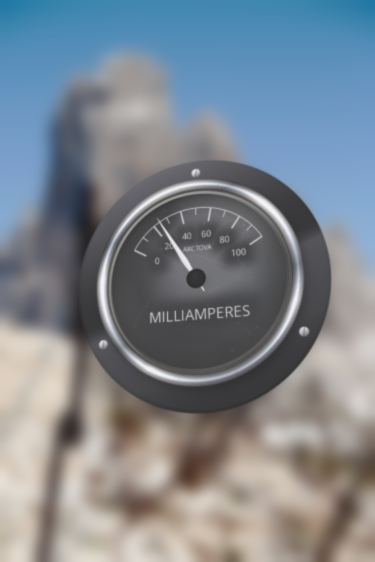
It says 25
